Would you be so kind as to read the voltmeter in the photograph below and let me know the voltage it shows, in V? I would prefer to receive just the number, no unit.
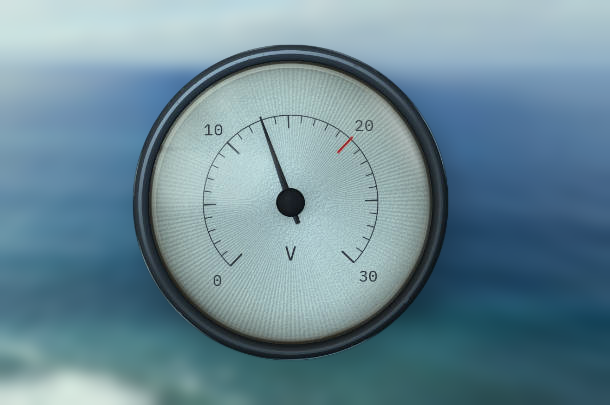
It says 13
